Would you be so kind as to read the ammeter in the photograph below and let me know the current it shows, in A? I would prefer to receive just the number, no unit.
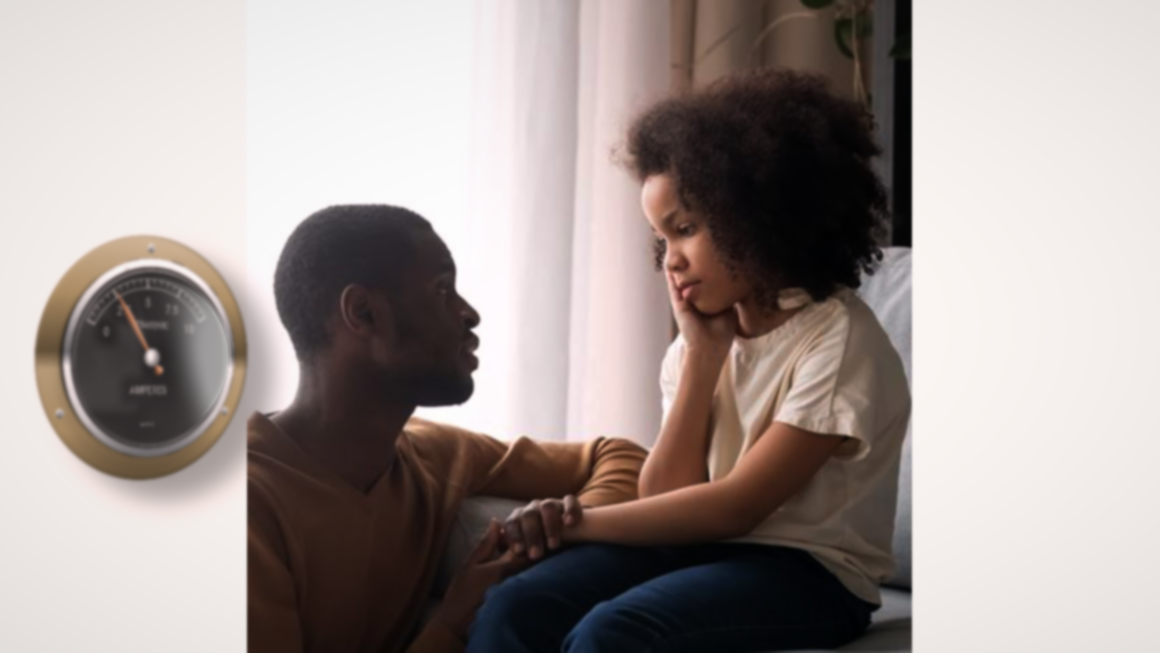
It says 2.5
